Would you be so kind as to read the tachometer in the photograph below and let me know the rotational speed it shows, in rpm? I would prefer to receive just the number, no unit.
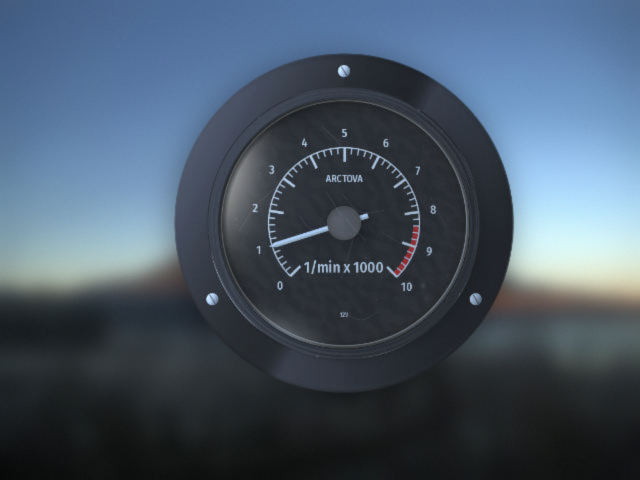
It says 1000
